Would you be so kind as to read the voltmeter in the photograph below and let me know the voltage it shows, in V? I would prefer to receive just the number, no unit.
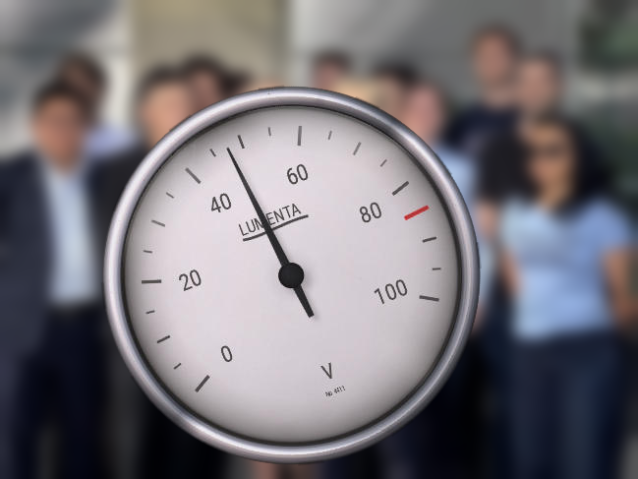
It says 47.5
